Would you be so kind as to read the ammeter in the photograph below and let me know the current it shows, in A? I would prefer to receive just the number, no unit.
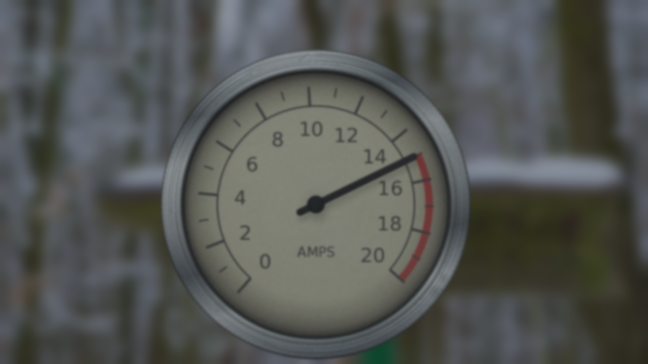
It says 15
